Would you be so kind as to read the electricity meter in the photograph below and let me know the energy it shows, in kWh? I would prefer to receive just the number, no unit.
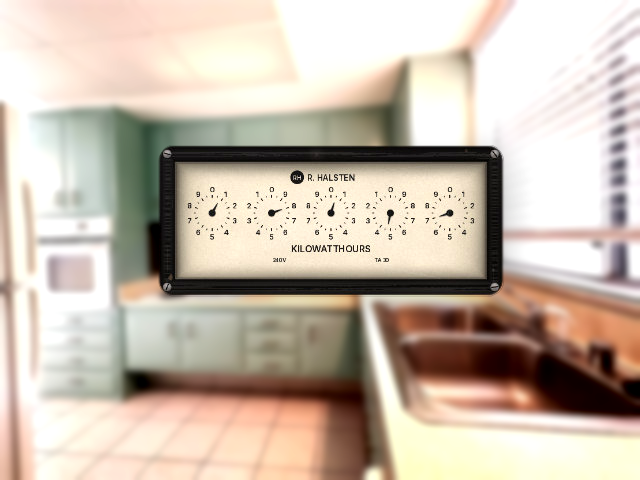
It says 8047
